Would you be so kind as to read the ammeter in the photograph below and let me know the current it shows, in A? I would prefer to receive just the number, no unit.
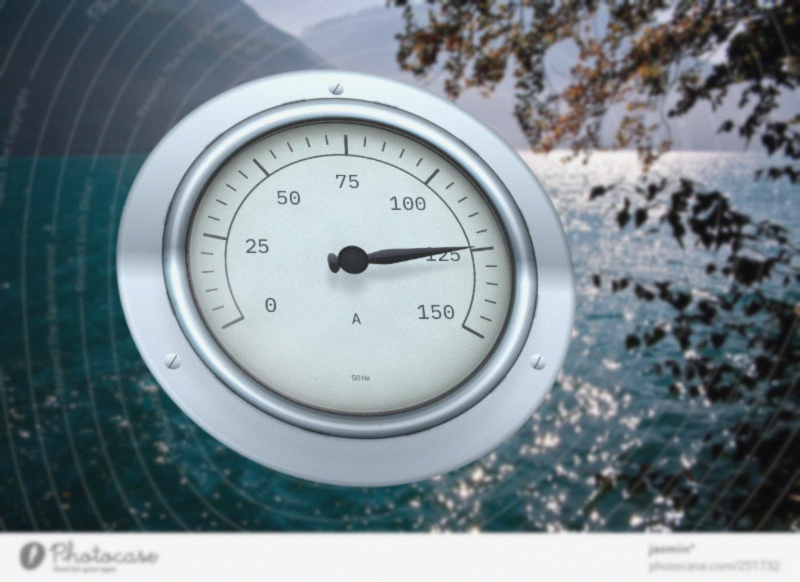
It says 125
